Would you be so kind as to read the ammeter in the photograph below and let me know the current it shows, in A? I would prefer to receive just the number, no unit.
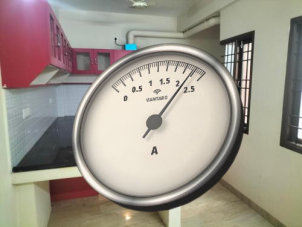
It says 2.25
